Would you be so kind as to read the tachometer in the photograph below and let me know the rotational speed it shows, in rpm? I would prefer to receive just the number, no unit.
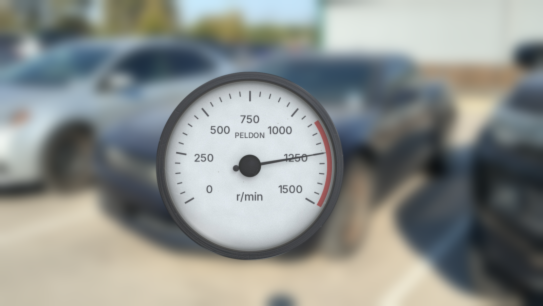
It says 1250
